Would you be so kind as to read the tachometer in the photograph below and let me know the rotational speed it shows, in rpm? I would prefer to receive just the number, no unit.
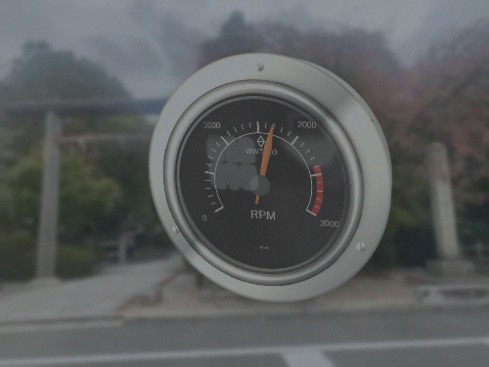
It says 1700
